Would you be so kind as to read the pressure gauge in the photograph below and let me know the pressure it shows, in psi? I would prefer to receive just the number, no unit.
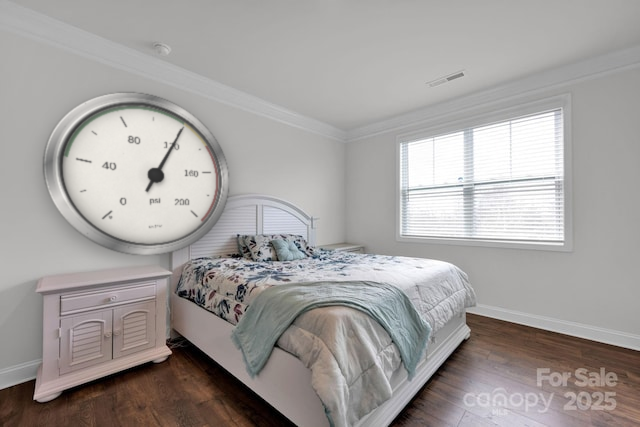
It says 120
